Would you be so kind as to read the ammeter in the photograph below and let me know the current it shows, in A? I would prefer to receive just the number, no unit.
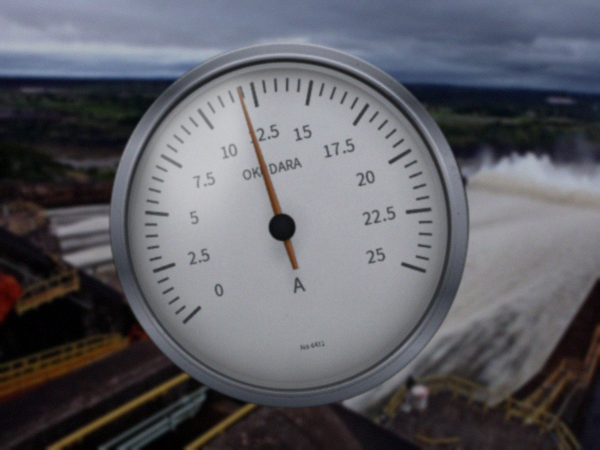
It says 12
